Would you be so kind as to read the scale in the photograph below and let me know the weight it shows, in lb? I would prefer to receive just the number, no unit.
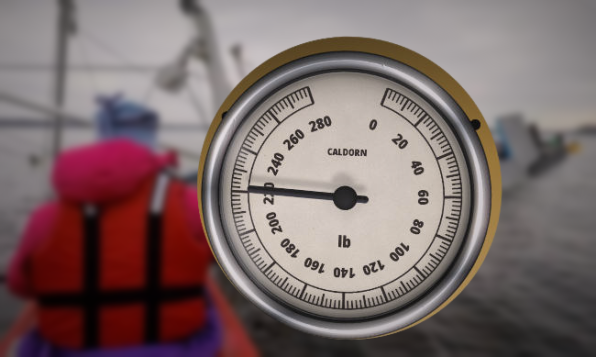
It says 222
